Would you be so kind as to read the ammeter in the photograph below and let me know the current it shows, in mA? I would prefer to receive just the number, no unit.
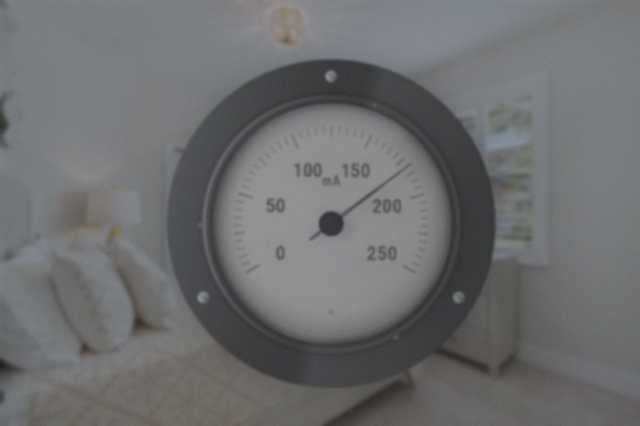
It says 180
